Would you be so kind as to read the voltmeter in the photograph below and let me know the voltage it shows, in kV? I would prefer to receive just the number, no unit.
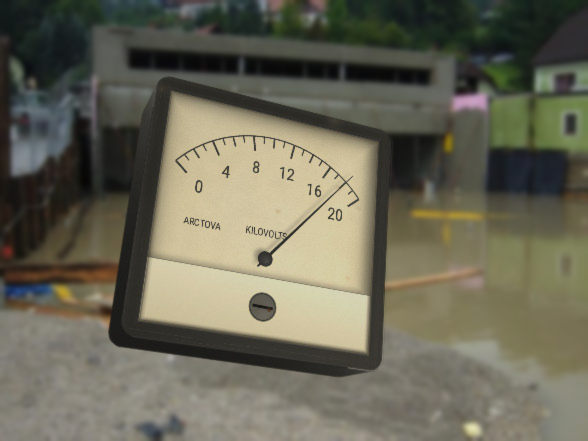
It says 18
